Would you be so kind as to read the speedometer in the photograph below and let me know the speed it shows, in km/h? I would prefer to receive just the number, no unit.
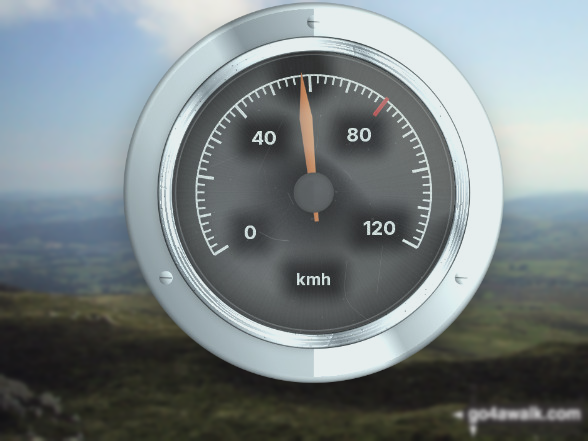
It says 58
